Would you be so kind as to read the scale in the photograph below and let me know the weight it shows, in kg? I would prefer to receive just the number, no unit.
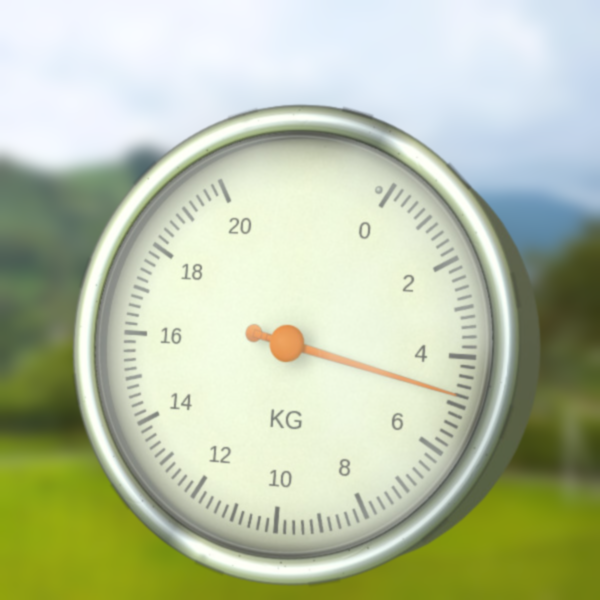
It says 4.8
